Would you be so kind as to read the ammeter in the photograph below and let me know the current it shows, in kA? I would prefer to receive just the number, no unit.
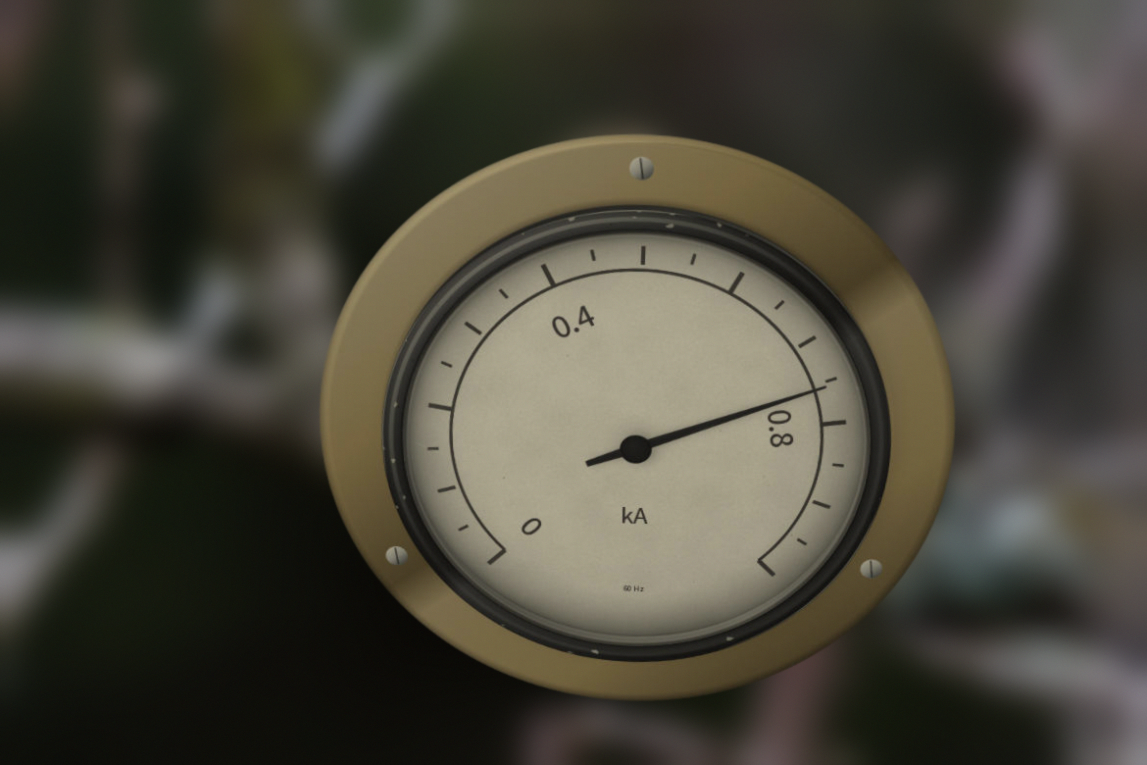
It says 0.75
